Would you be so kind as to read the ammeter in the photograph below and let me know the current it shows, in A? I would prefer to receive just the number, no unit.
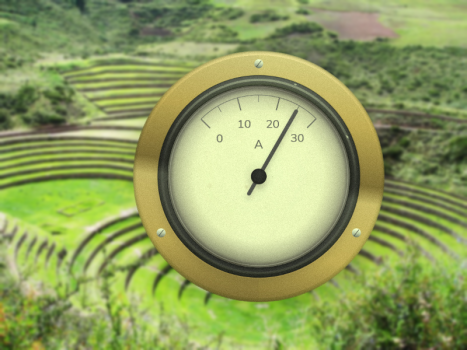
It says 25
